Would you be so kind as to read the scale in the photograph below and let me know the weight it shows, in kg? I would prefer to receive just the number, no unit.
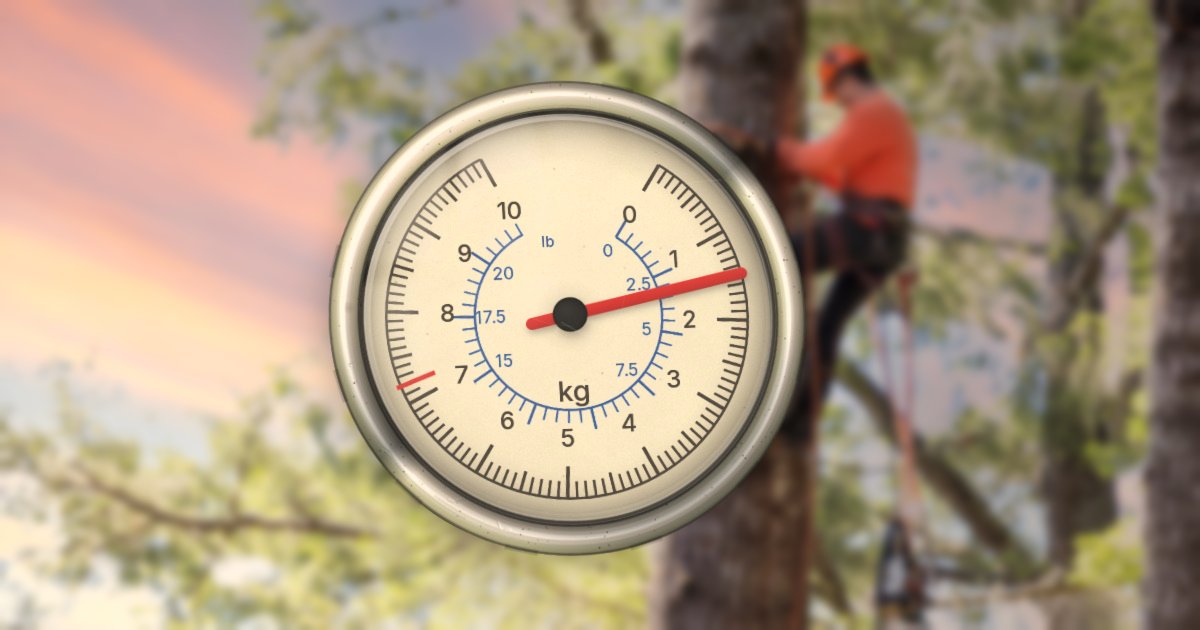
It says 1.5
